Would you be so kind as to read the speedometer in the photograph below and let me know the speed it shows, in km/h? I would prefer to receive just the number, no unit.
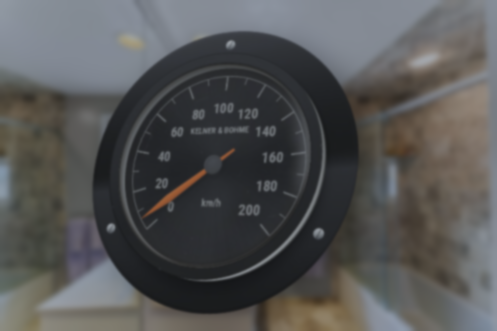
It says 5
